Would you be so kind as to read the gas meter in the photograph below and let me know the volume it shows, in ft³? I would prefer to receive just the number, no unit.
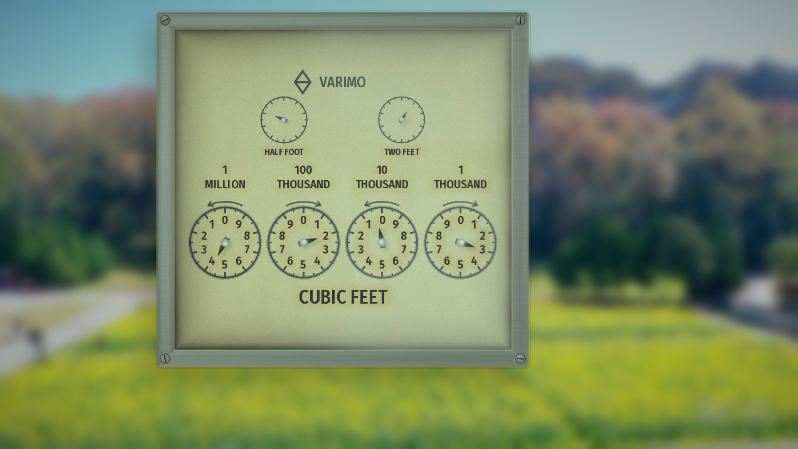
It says 420300
